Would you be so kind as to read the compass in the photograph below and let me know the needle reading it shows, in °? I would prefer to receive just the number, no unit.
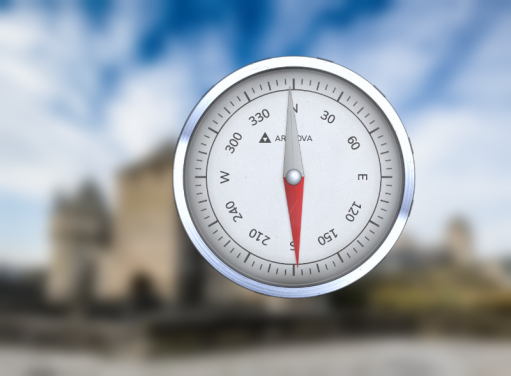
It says 177.5
